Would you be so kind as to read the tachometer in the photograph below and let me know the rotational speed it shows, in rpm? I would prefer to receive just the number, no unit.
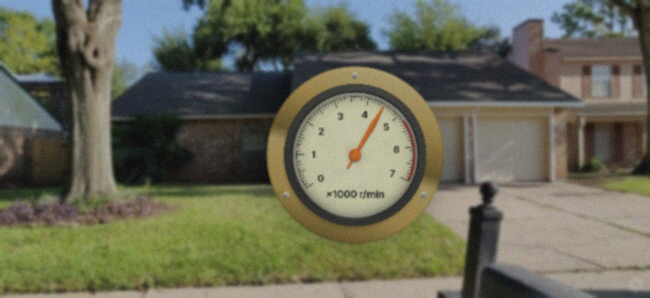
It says 4500
